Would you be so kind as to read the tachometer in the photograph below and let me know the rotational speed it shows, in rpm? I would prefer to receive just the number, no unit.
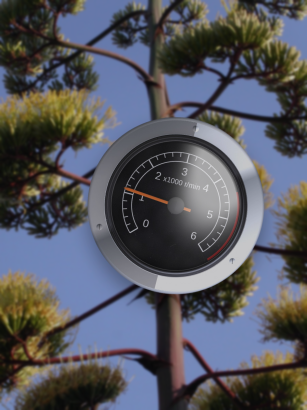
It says 1100
